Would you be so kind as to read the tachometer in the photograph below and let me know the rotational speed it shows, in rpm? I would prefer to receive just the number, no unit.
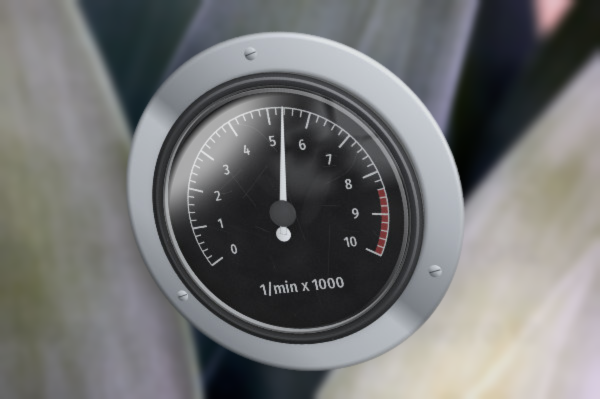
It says 5400
